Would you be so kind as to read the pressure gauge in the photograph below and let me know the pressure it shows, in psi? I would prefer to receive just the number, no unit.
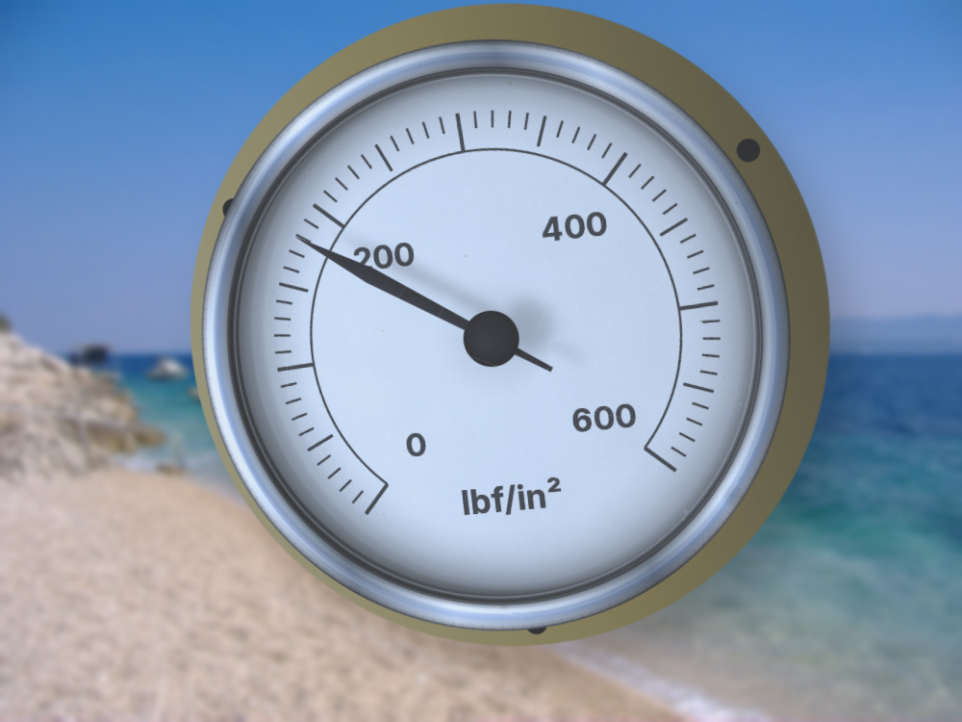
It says 180
